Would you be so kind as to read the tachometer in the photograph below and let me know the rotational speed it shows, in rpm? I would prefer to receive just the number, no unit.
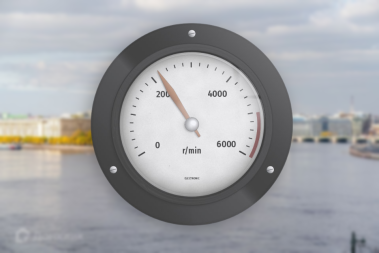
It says 2200
